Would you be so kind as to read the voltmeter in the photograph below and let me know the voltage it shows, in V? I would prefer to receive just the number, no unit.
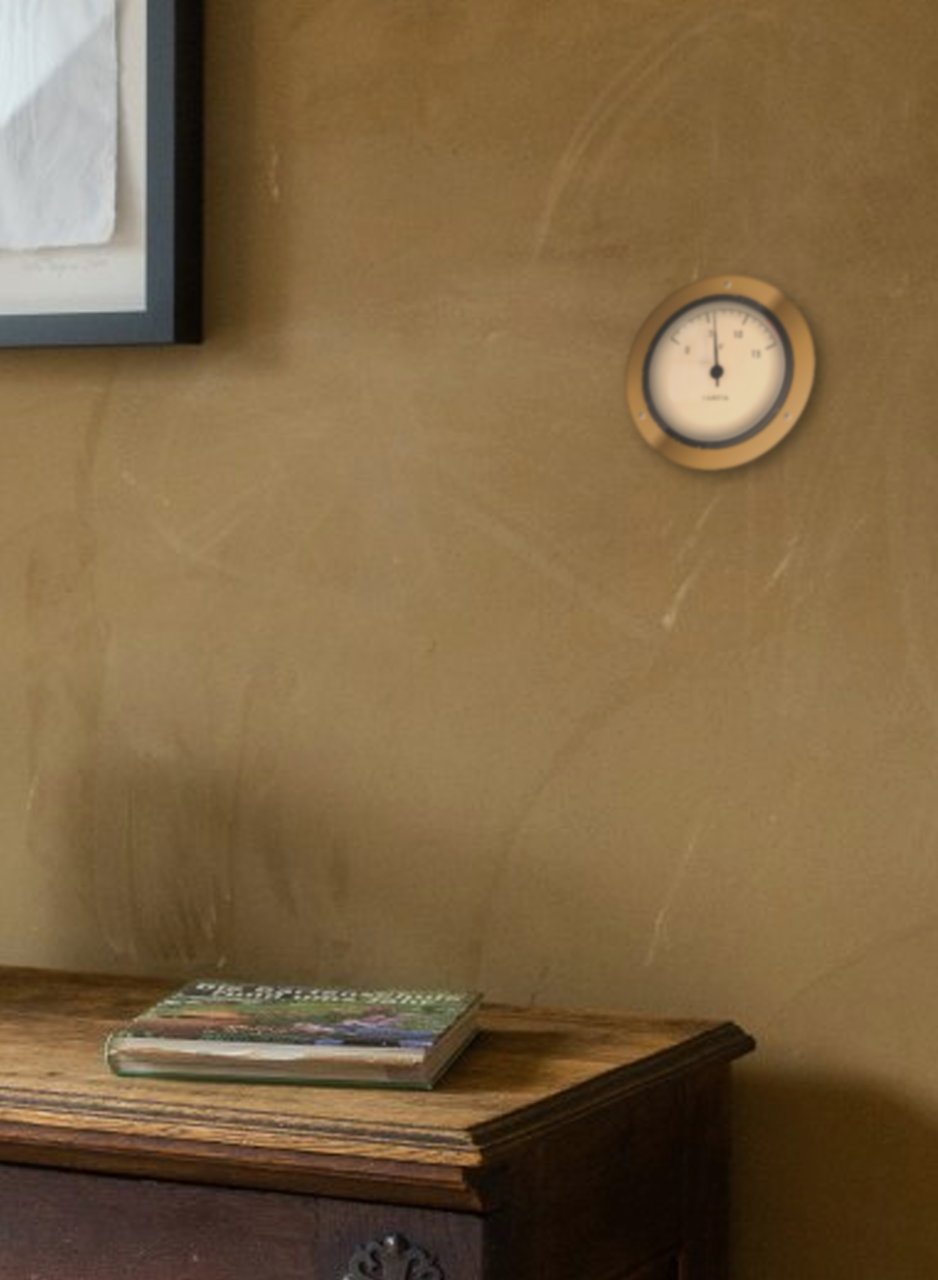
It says 6
